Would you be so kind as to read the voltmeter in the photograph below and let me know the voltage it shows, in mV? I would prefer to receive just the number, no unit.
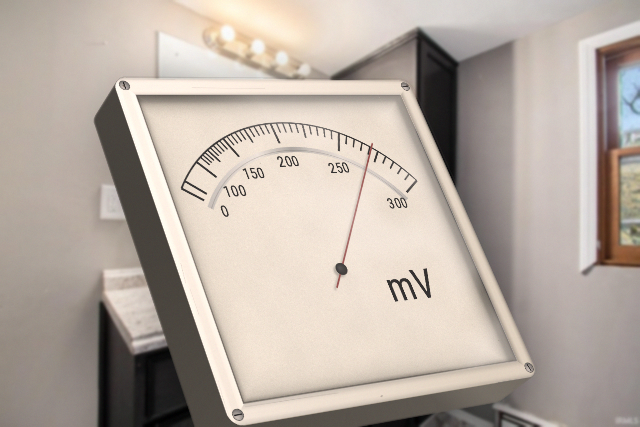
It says 270
